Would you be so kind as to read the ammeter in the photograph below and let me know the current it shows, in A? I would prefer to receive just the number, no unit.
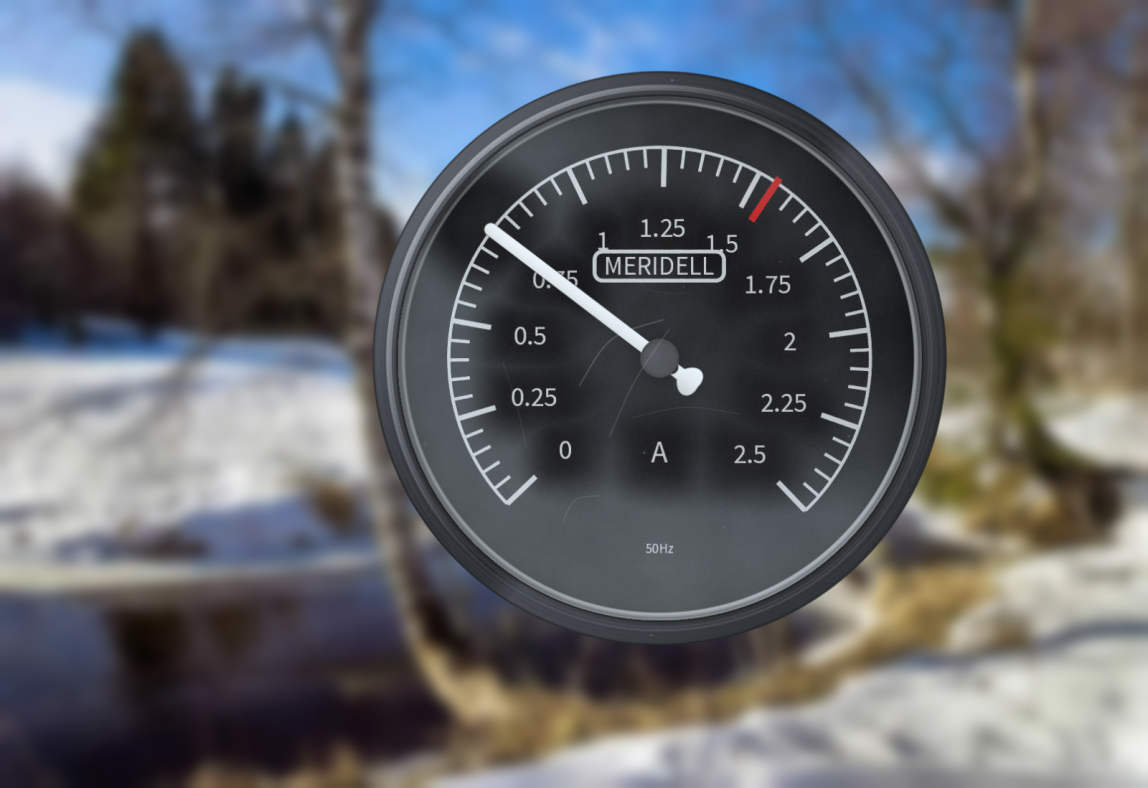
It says 0.75
